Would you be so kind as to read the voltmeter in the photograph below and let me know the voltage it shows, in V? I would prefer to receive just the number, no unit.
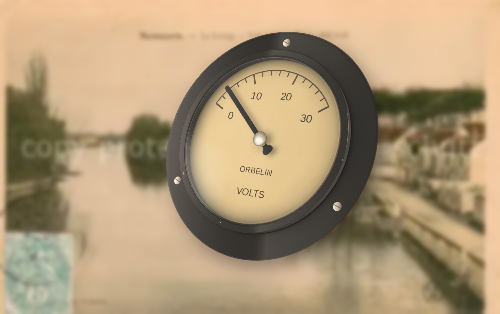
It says 4
